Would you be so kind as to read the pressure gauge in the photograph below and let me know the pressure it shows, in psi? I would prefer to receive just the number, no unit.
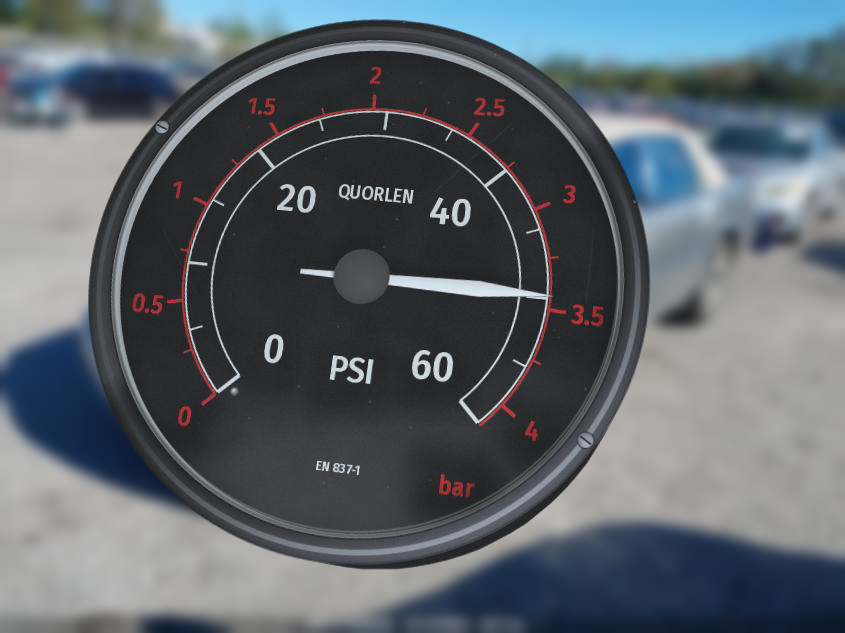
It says 50
